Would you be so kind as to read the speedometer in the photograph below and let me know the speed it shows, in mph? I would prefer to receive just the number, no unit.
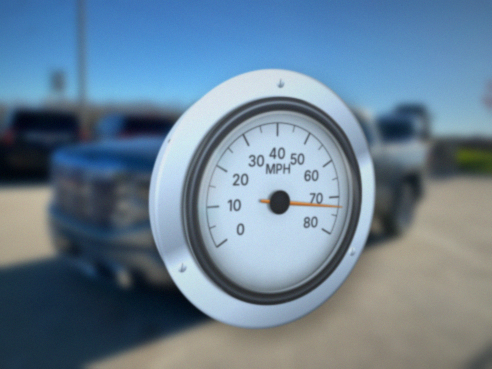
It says 72.5
